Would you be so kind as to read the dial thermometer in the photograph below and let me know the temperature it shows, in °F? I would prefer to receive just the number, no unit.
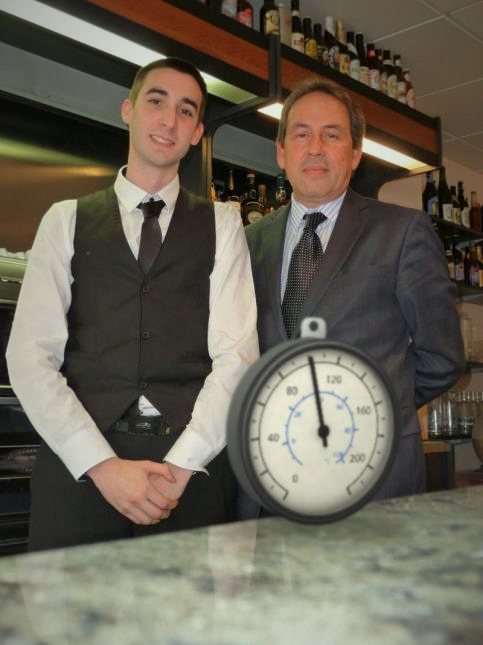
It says 100
